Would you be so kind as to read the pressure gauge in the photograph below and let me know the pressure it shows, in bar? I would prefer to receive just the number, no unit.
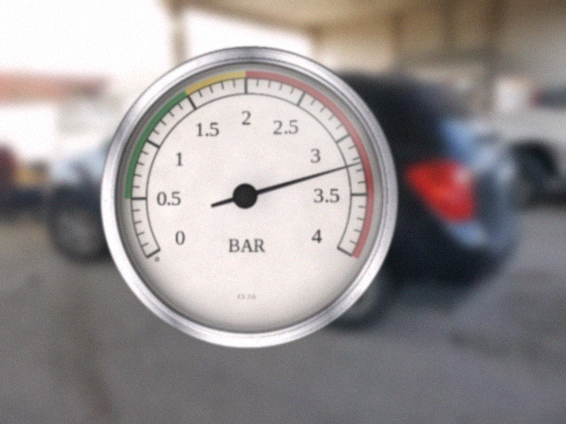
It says 3.25
